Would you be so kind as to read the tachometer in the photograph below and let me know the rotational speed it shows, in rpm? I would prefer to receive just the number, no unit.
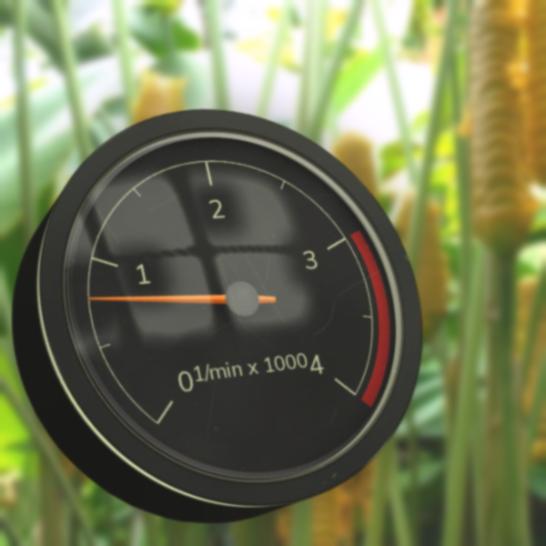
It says 750
